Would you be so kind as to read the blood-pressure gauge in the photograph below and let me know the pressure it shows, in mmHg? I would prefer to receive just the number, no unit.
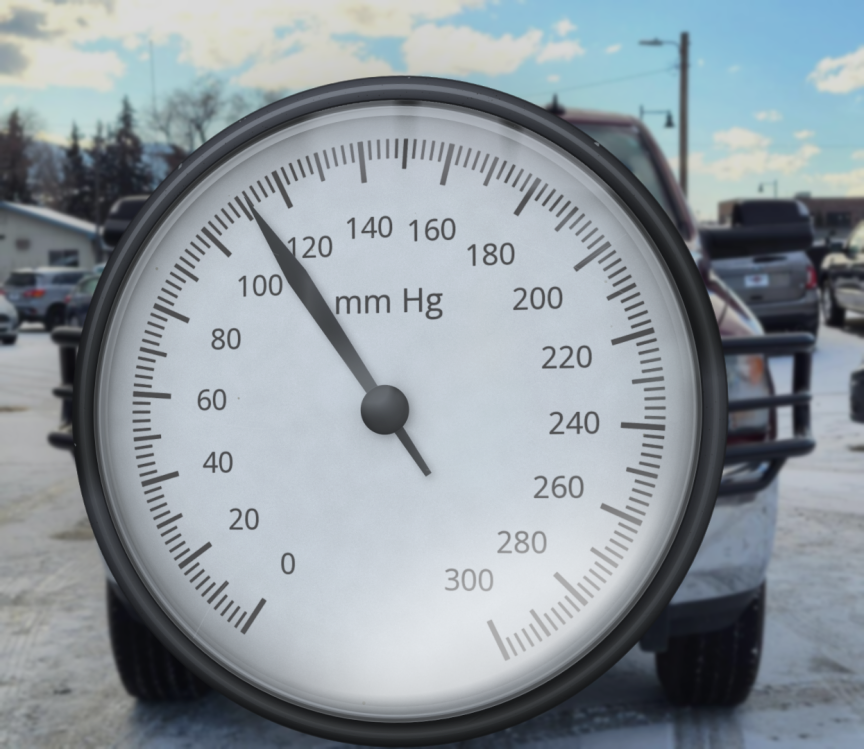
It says 112
